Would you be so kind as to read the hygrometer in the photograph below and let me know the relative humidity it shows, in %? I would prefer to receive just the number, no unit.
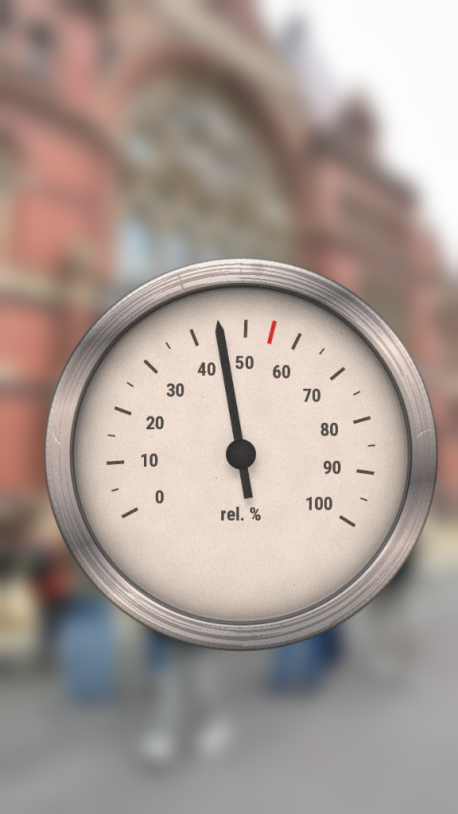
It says 45
